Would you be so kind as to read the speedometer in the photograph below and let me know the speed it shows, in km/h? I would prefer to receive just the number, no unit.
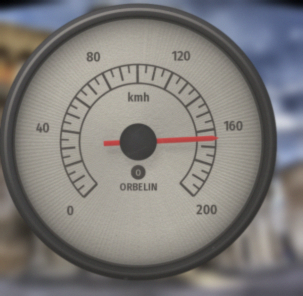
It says 165
